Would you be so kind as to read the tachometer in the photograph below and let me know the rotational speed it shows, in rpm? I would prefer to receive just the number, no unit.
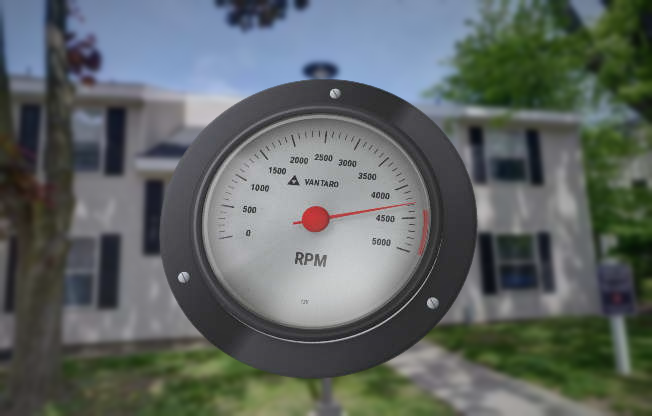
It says 4300
